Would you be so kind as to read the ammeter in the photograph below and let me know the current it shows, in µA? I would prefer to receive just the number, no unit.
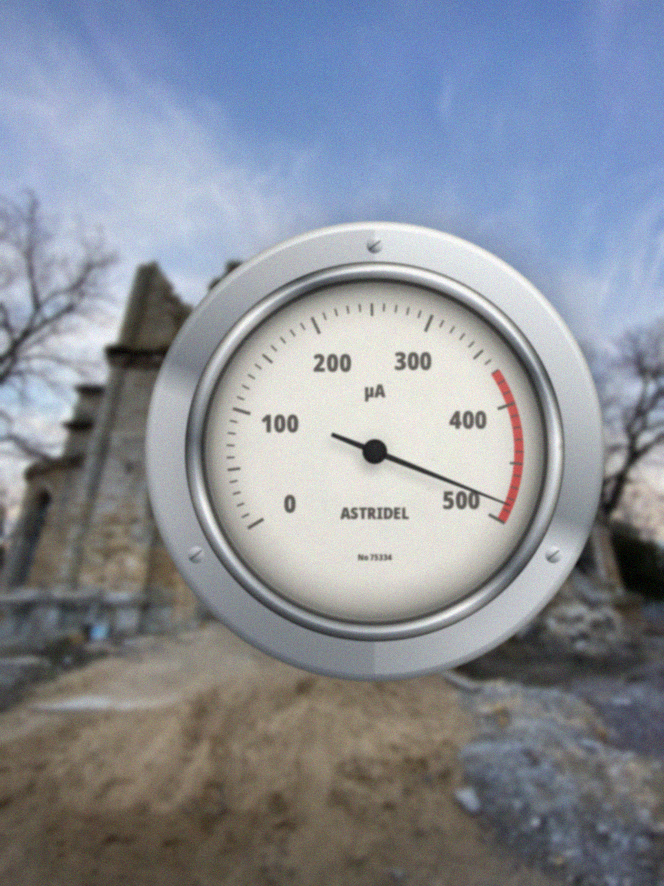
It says 485
